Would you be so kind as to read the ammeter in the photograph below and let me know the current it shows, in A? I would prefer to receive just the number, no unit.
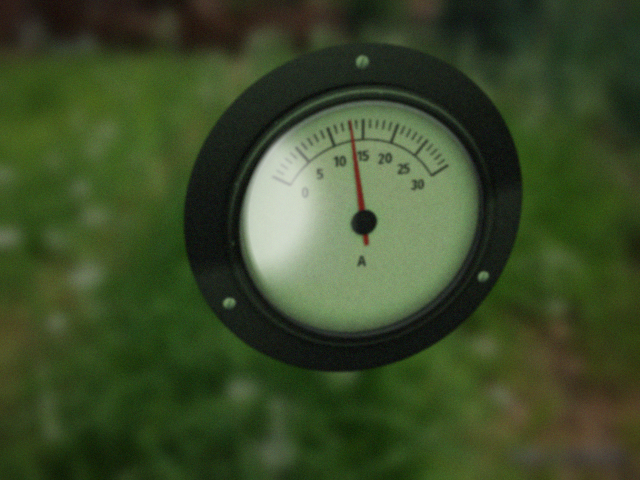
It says 13
